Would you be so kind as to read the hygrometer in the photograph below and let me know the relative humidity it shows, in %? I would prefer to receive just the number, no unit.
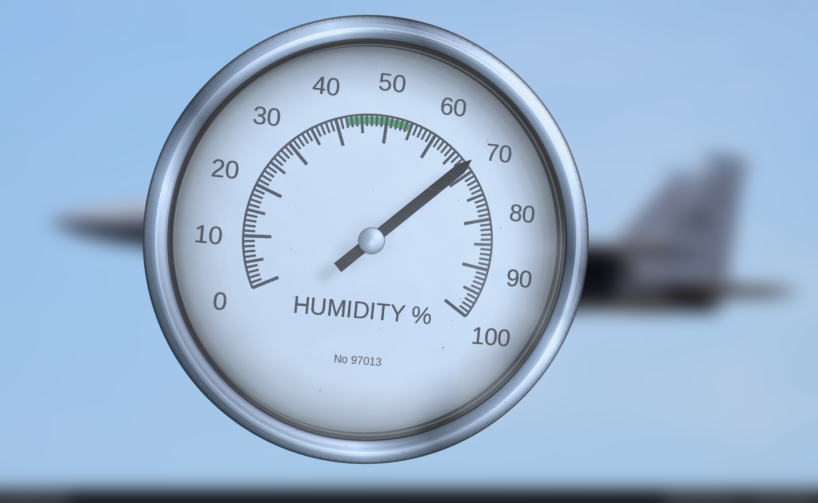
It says 68
